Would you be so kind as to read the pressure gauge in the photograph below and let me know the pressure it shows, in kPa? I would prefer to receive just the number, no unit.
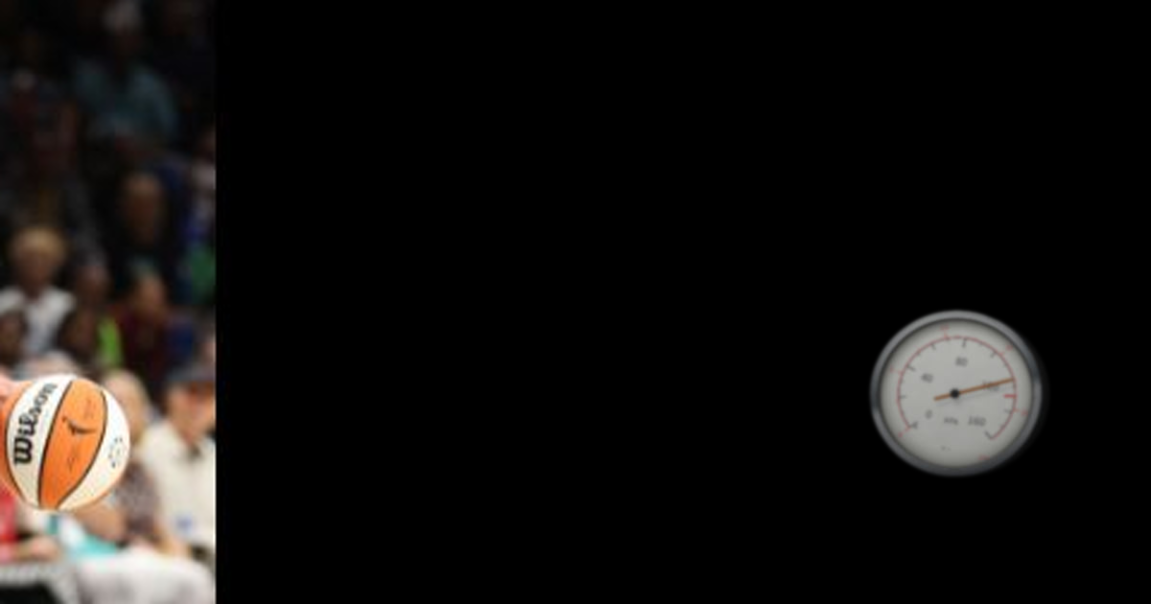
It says 120
